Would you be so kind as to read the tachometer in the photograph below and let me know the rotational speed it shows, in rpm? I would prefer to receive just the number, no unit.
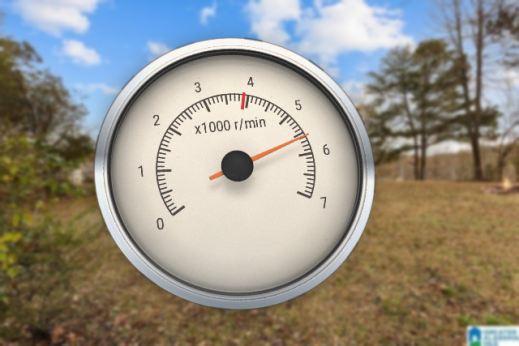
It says 5600
